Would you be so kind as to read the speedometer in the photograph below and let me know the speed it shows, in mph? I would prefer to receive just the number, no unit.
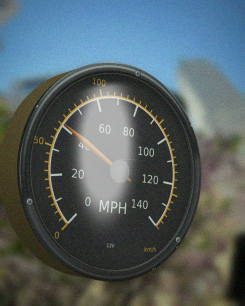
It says 40
